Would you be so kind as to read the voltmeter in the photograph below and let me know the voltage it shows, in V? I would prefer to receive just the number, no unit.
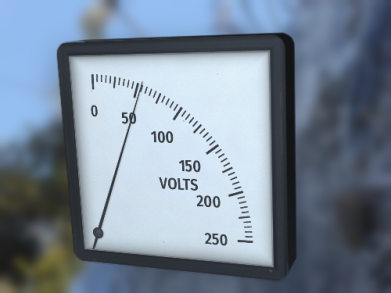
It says 55
